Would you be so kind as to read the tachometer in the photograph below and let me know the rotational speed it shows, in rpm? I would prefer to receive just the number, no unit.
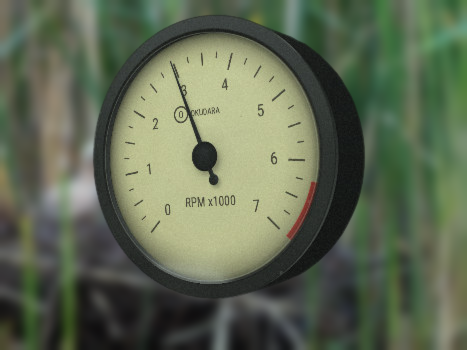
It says 3000
